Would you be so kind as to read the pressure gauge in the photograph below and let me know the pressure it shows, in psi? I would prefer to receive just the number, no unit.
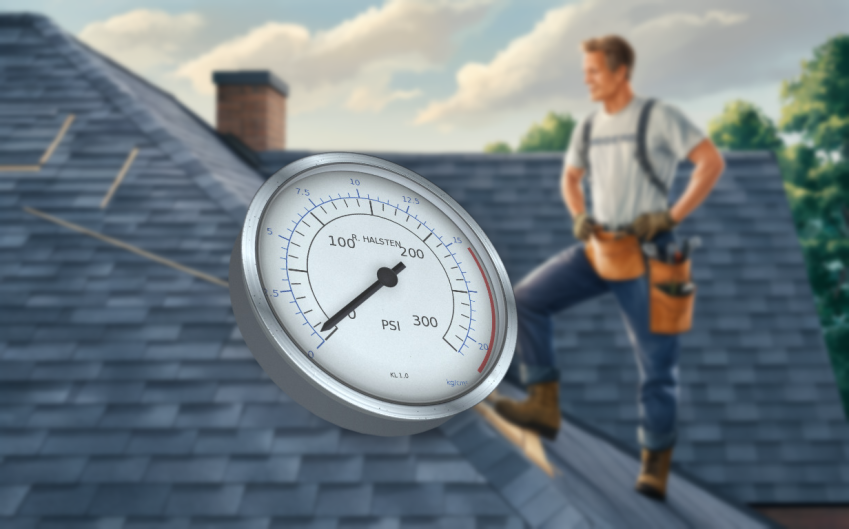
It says 5
